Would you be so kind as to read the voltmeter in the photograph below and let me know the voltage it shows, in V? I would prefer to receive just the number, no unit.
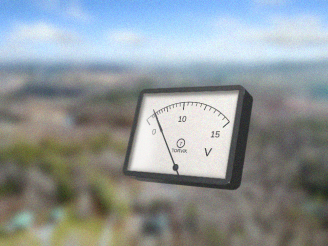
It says 5
